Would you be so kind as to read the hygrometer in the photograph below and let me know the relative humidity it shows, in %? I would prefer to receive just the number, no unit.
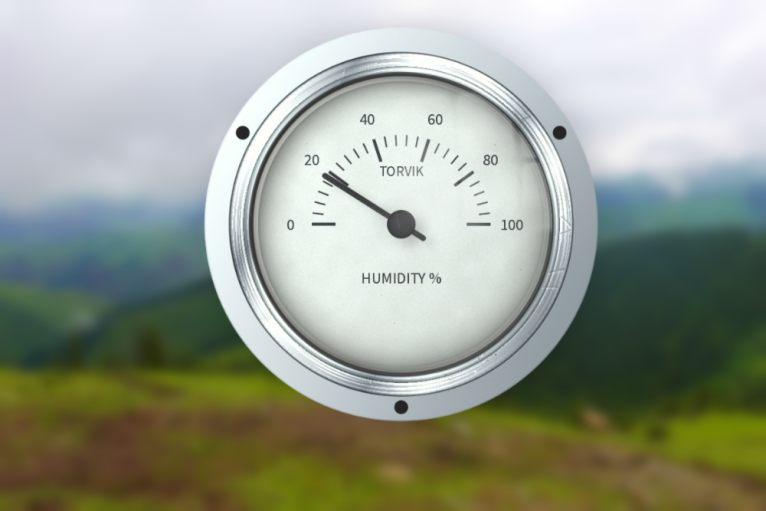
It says 18
